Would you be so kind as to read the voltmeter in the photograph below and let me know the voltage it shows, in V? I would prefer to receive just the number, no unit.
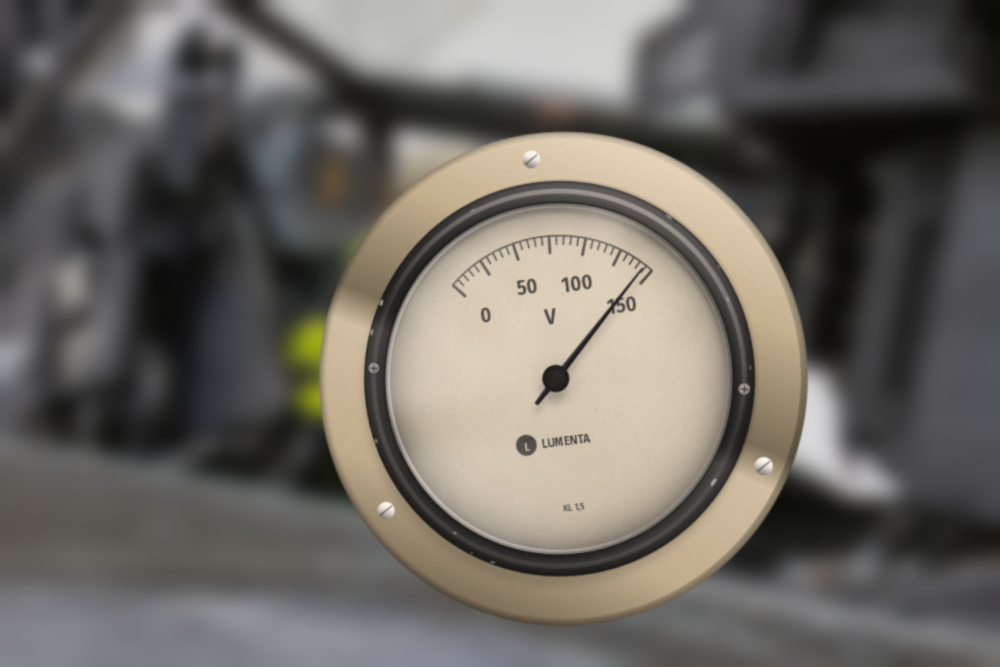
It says 145
